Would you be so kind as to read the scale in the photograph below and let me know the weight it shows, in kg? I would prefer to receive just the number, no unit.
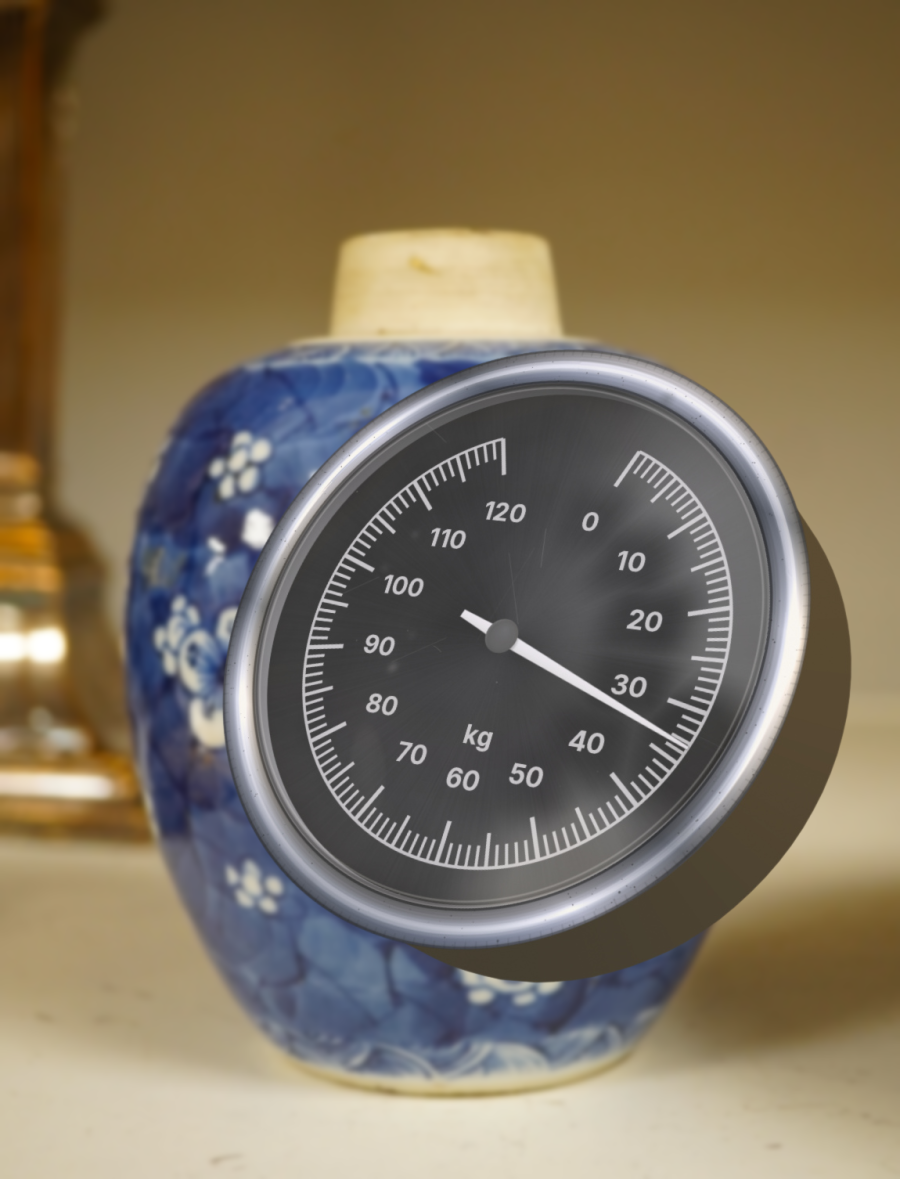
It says 33.5
